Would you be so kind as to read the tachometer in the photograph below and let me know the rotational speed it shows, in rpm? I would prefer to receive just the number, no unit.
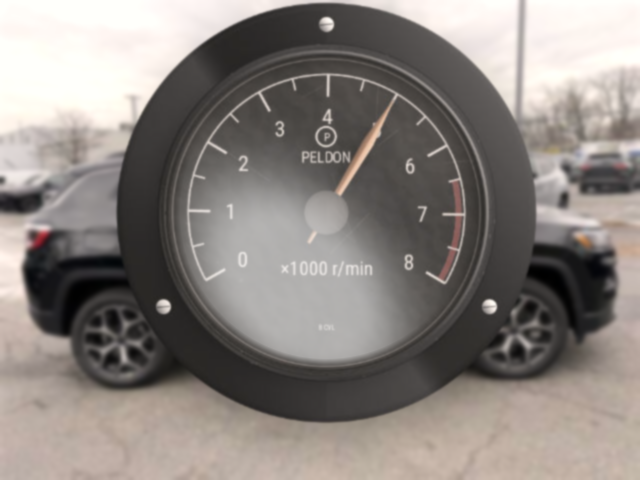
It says 5000
